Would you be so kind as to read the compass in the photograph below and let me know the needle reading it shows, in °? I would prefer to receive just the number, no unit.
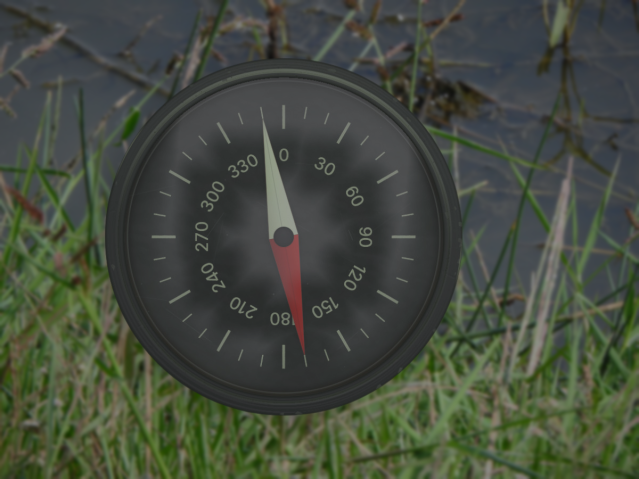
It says 170
